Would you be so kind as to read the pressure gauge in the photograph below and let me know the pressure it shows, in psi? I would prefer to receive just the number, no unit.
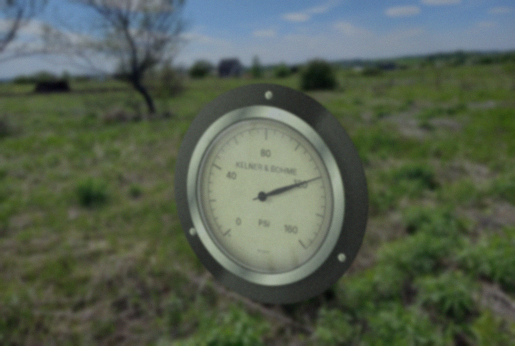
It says 120
